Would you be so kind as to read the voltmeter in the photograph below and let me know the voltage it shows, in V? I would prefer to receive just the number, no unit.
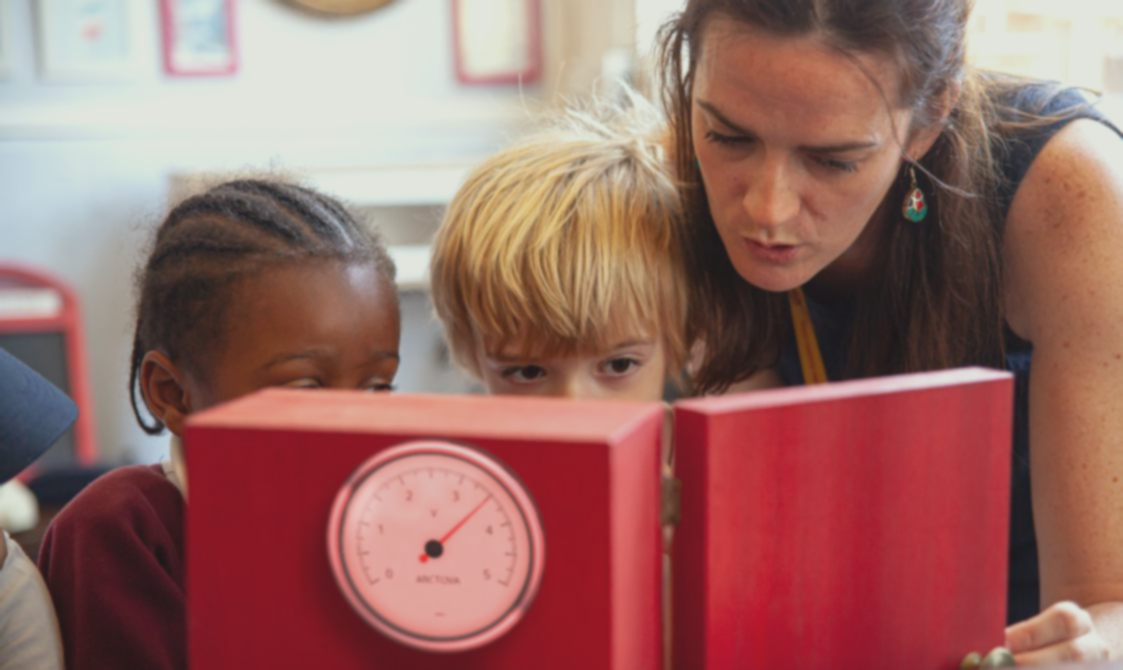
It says 3.5
